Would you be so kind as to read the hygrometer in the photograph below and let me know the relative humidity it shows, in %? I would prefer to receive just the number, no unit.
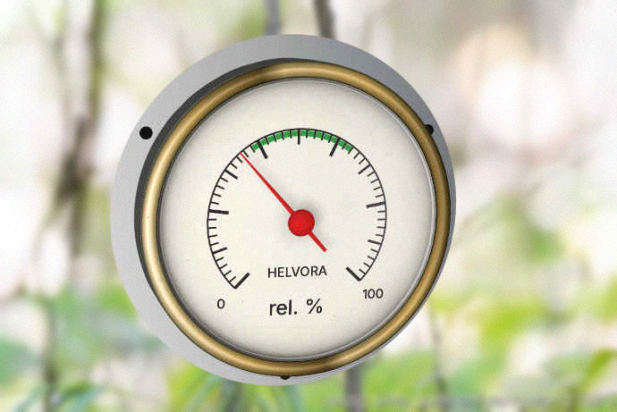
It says 35
